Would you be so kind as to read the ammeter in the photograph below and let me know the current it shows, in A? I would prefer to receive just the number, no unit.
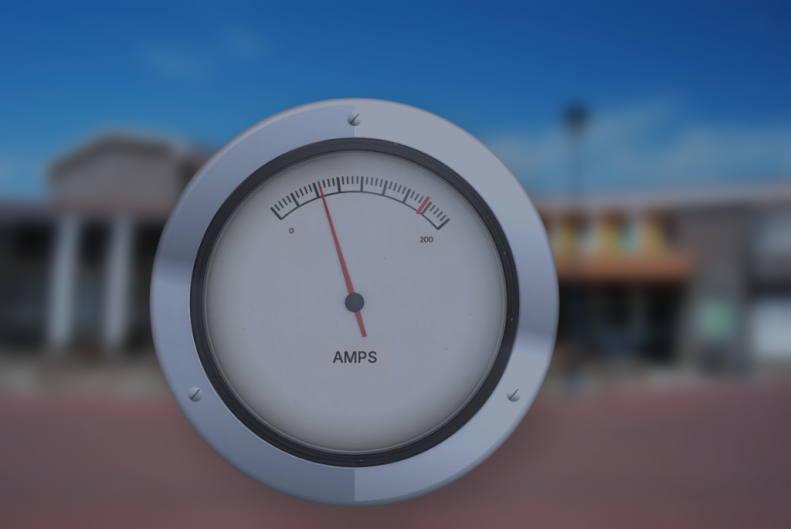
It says 55
